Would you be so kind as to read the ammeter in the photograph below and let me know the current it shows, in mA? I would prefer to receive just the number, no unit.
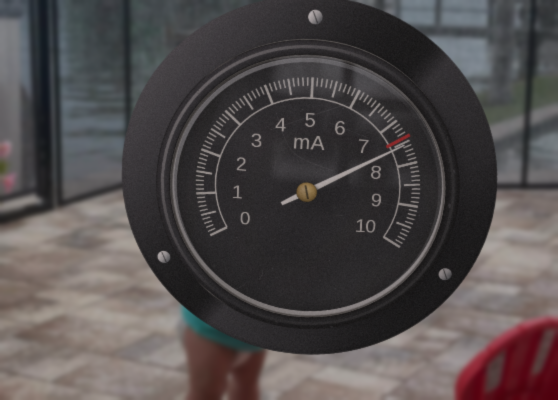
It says 7.5
